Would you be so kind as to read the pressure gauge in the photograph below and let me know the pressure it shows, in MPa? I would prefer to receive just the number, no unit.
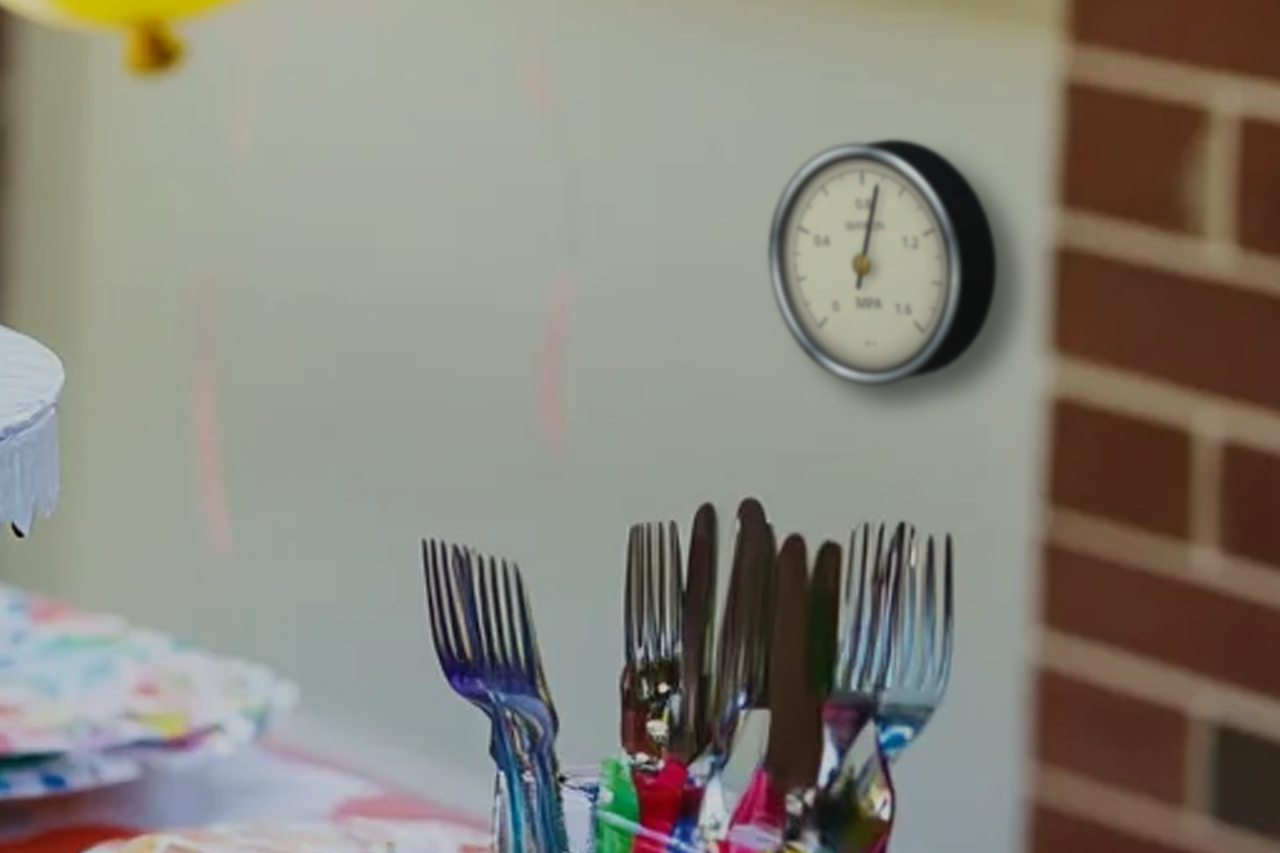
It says 0.9
